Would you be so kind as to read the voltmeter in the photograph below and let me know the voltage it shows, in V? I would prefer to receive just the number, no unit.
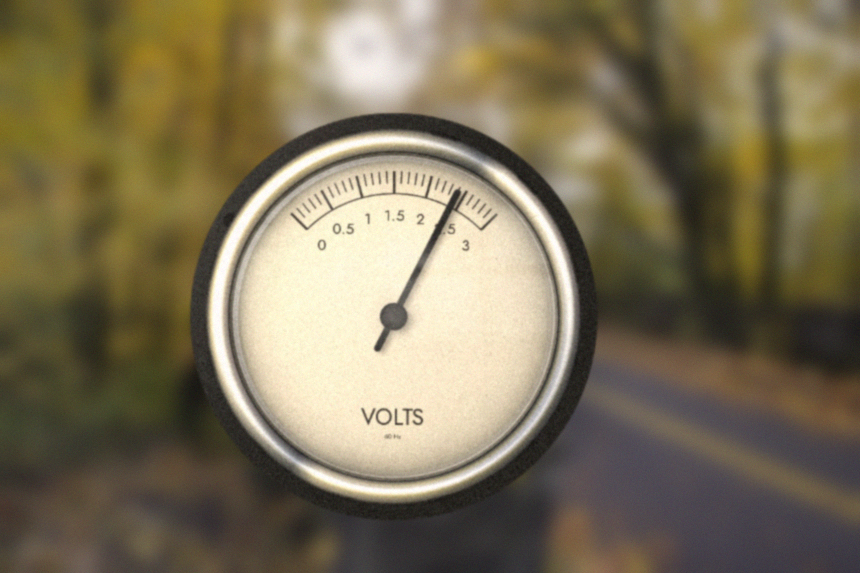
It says 2.4
